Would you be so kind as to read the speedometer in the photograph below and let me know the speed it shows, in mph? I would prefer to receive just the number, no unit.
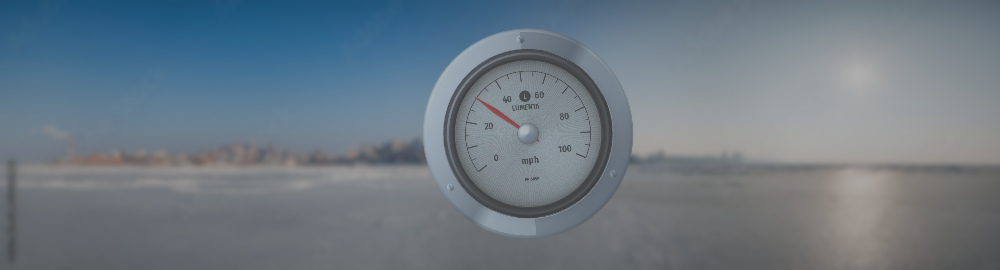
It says 30
